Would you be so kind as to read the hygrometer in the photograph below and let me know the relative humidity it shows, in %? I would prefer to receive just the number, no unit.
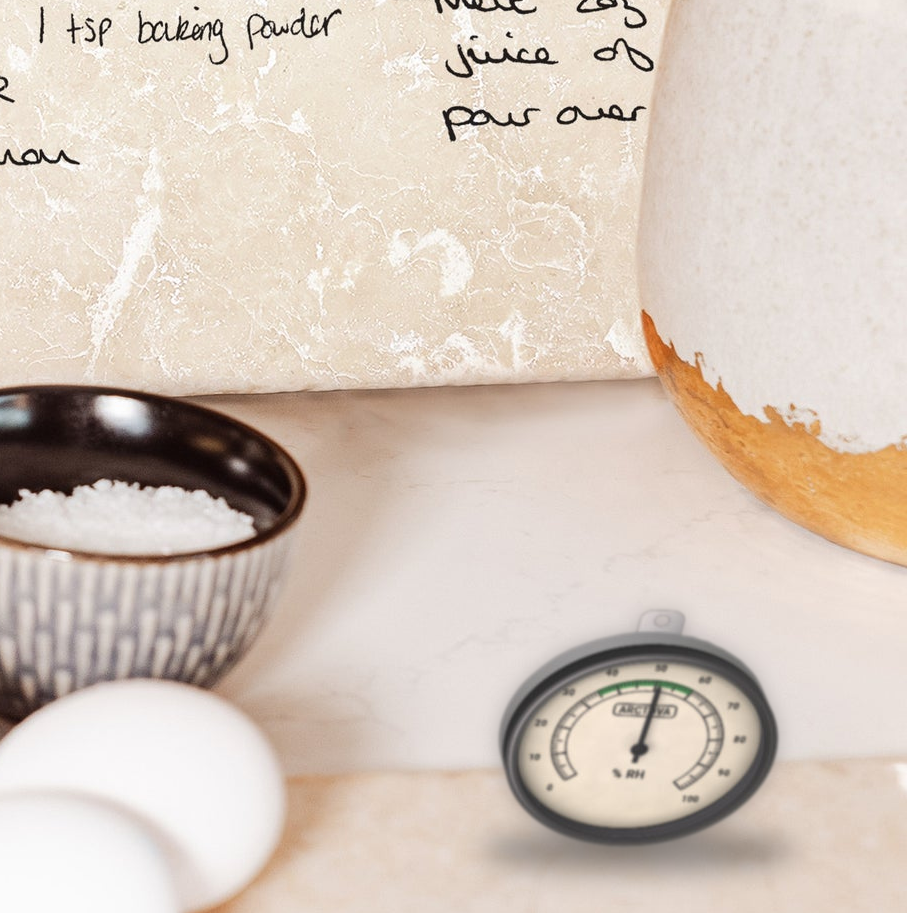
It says 50
